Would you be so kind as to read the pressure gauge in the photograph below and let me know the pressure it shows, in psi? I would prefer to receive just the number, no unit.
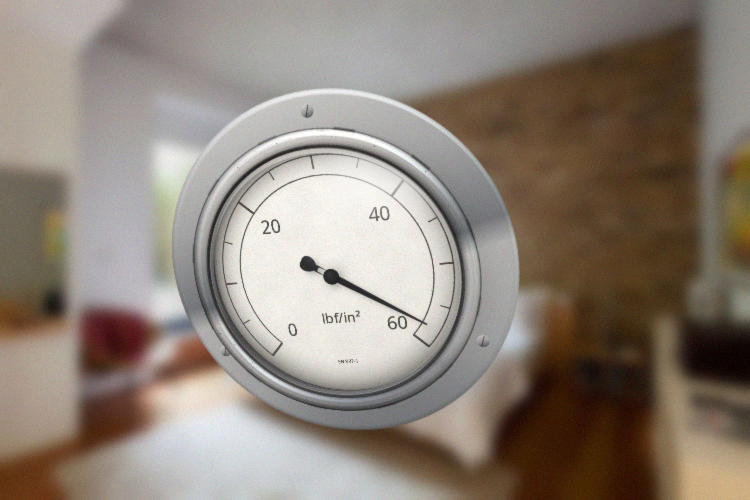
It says 57.5
